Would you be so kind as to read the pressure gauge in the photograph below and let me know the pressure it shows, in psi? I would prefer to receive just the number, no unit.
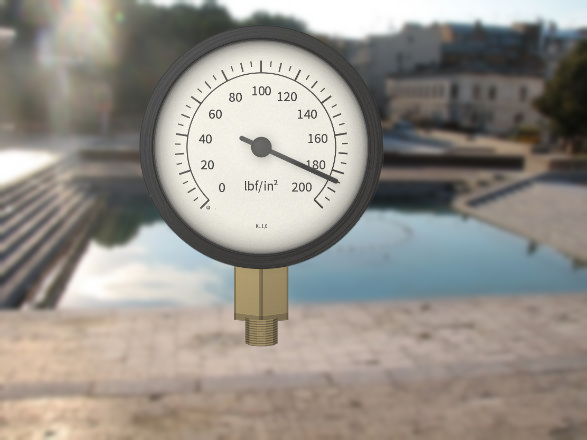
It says 185
